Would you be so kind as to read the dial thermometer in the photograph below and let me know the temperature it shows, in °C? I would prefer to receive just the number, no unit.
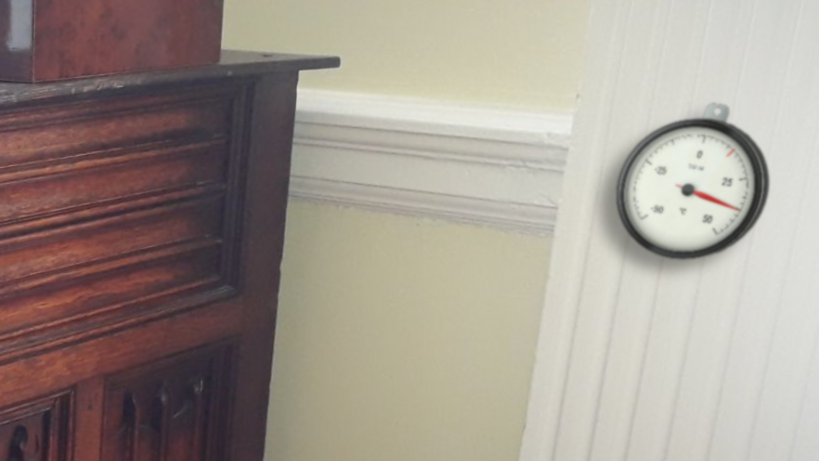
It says 37.5
